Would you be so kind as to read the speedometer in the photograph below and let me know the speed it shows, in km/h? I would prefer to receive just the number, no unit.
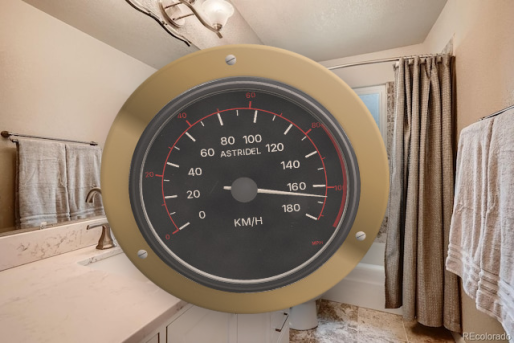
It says 165
